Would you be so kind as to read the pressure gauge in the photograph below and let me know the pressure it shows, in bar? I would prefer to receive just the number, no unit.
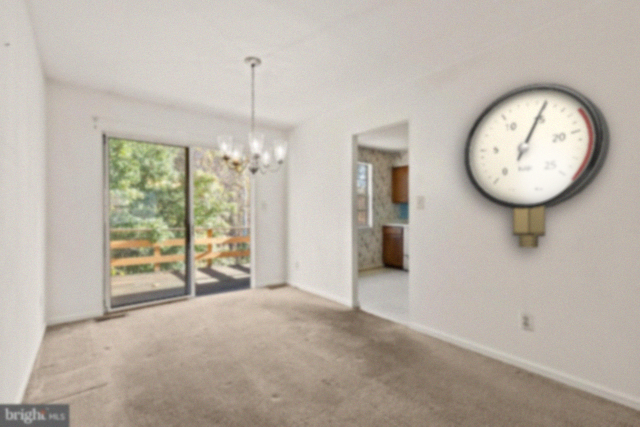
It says 15
